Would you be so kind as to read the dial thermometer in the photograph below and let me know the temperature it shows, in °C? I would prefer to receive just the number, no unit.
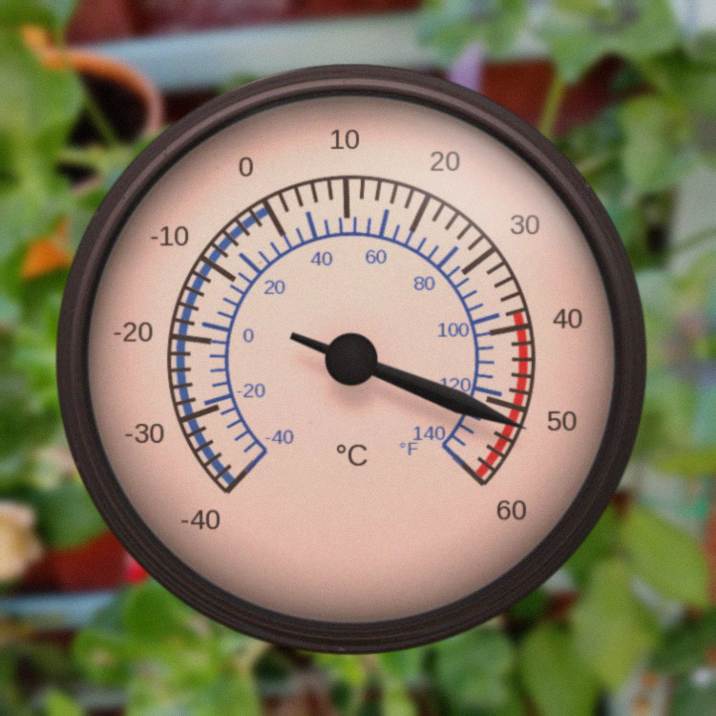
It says 52
